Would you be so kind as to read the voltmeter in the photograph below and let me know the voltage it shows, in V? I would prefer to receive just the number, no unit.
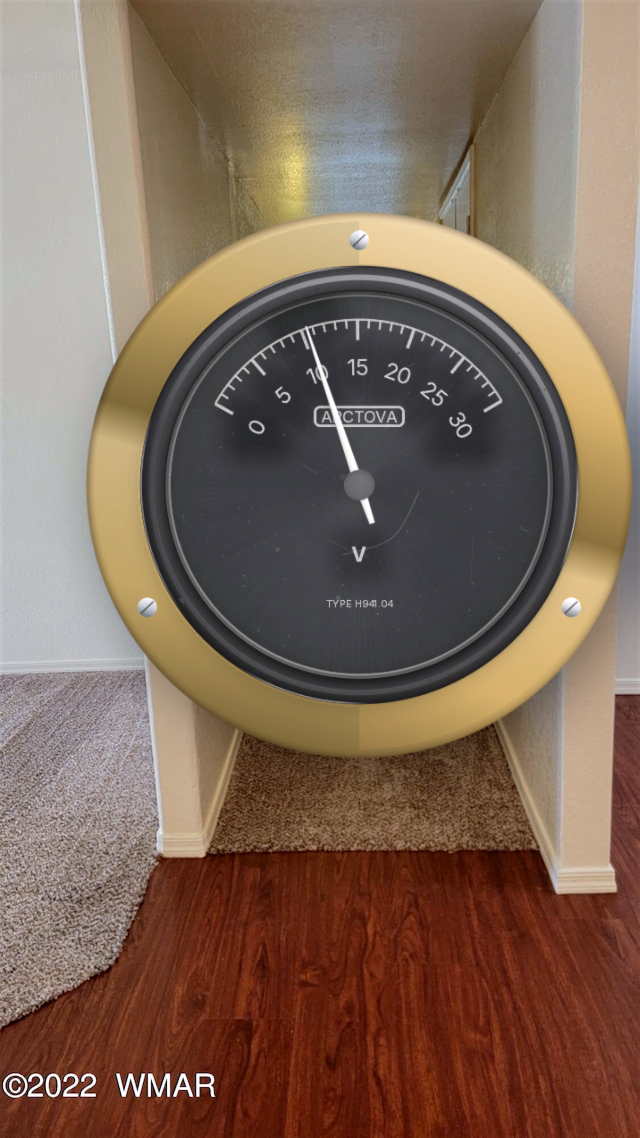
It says 10.5
